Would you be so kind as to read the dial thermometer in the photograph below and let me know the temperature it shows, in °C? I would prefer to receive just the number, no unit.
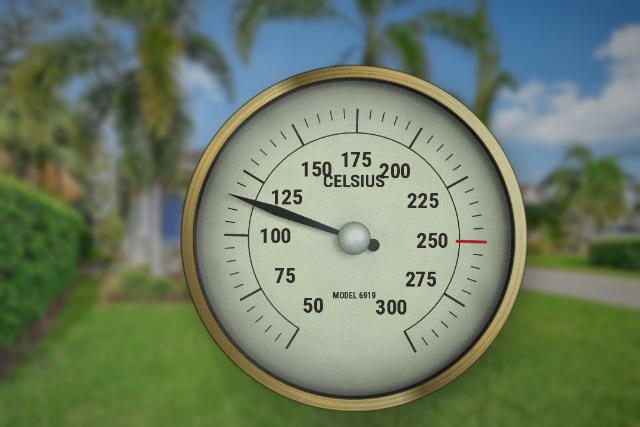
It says 115
